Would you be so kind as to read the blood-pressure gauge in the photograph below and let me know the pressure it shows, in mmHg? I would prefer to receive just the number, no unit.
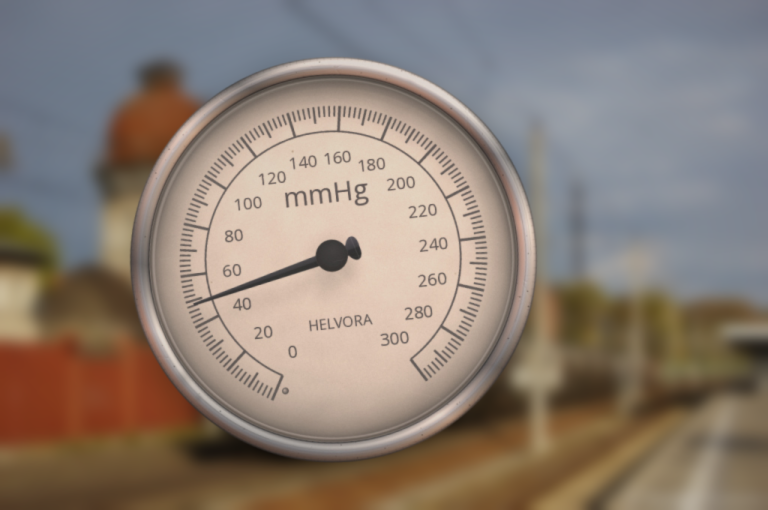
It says 48
